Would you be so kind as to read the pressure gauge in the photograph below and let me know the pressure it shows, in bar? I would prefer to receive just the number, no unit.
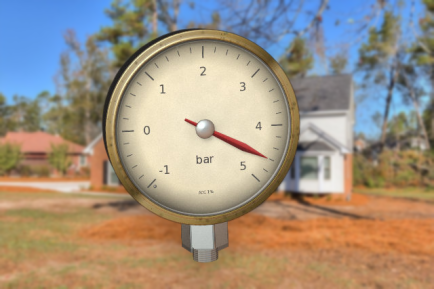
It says 4.6
